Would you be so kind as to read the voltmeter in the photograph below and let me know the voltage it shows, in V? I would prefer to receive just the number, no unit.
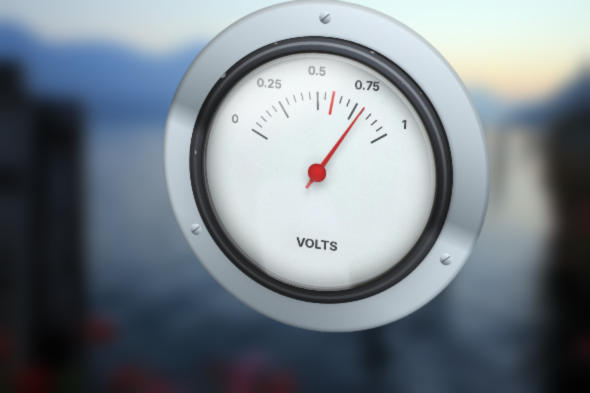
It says 0.8
